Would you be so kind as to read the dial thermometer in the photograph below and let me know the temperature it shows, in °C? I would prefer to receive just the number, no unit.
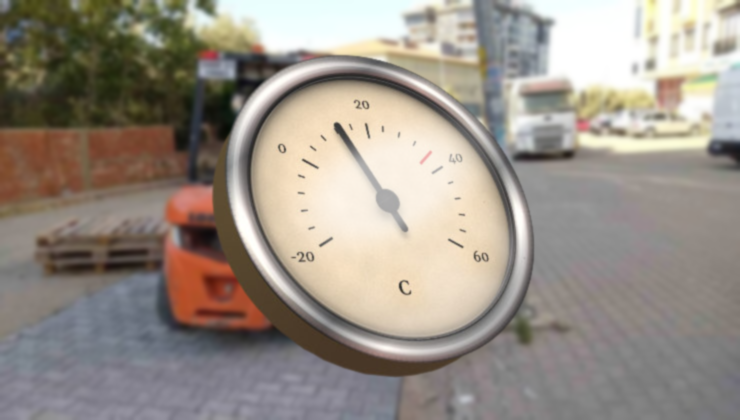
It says 12
